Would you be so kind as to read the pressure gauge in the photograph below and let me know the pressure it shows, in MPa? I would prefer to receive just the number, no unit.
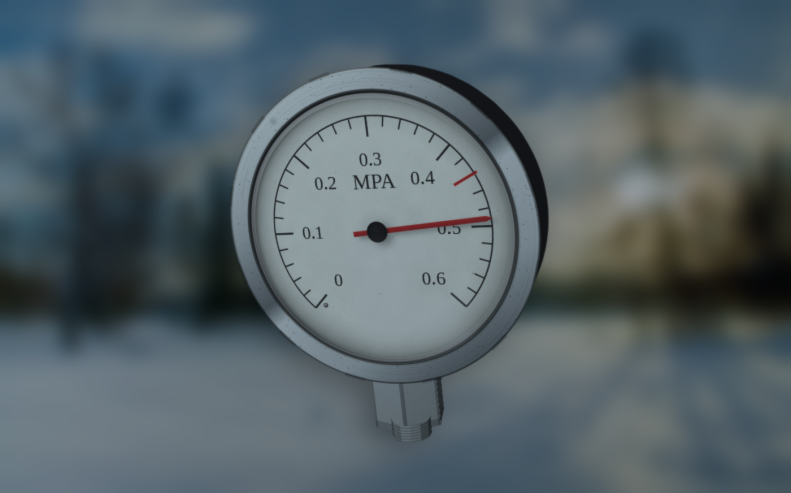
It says 0.49
